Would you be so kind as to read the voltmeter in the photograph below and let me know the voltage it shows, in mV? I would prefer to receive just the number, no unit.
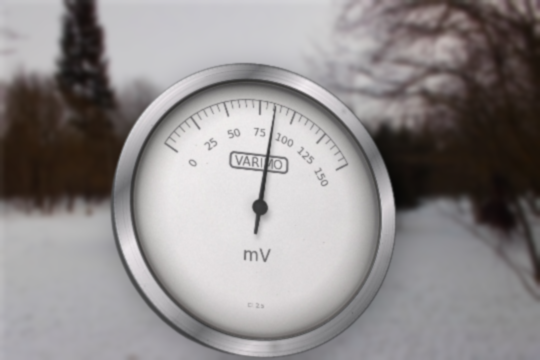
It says 85
